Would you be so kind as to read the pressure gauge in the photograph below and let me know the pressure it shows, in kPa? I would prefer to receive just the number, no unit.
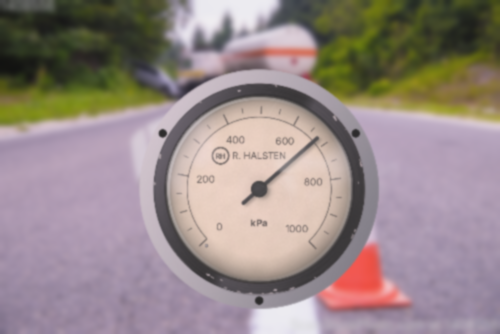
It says 675
